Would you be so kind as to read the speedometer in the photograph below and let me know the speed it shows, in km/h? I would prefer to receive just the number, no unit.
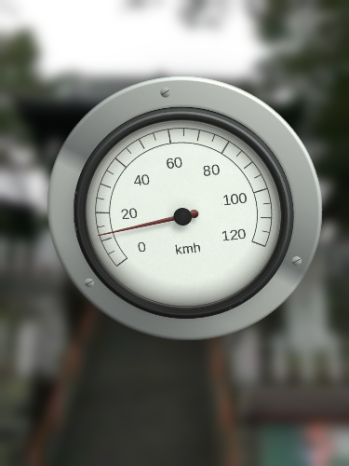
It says 12.5
